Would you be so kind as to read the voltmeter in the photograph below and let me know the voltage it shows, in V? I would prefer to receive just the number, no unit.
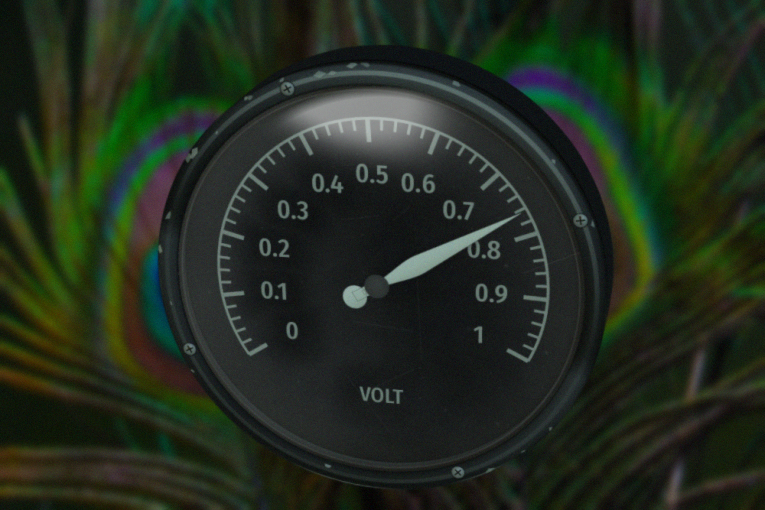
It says 0.76
